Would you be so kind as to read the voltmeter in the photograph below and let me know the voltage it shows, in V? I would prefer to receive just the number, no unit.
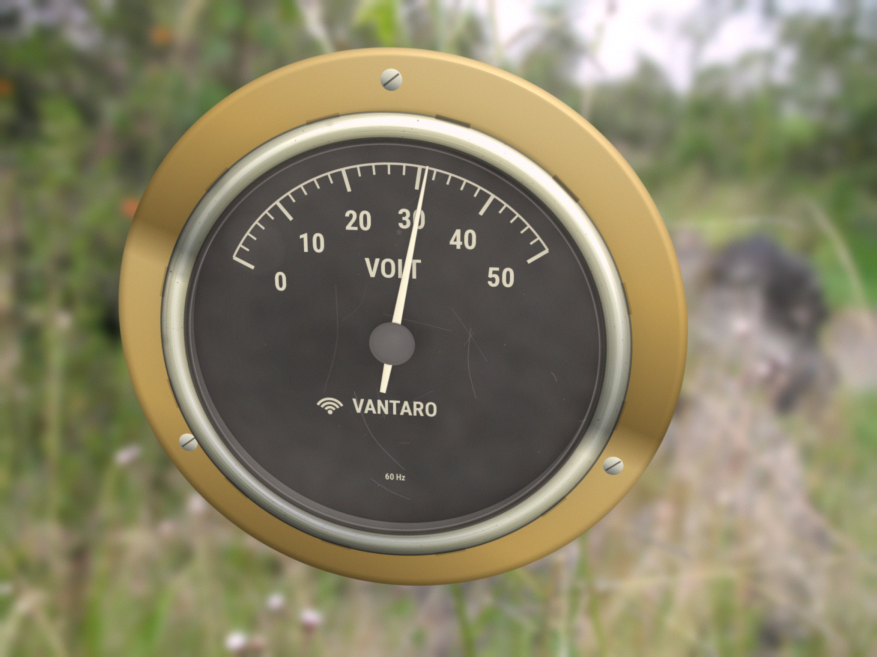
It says 31
